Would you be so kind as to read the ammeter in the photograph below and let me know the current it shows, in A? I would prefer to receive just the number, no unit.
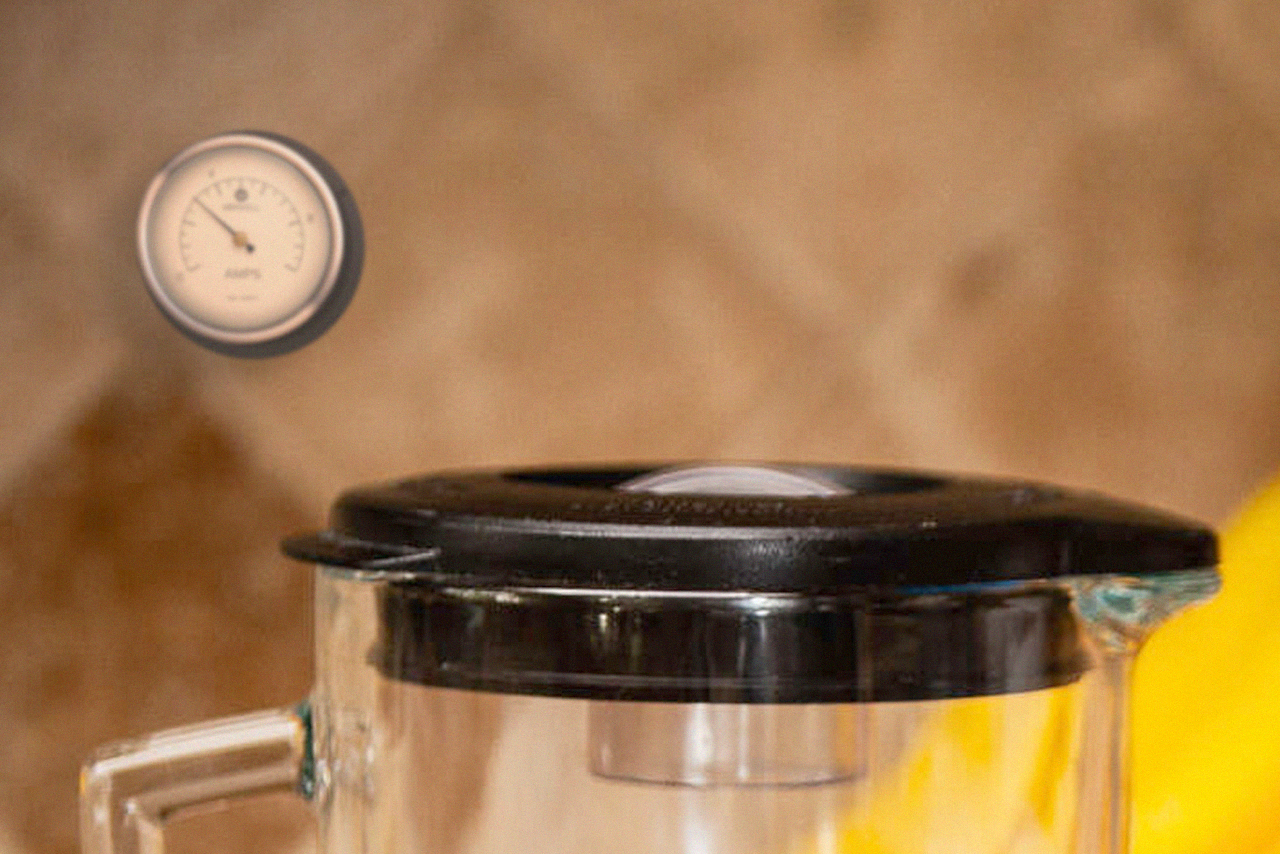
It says 3
